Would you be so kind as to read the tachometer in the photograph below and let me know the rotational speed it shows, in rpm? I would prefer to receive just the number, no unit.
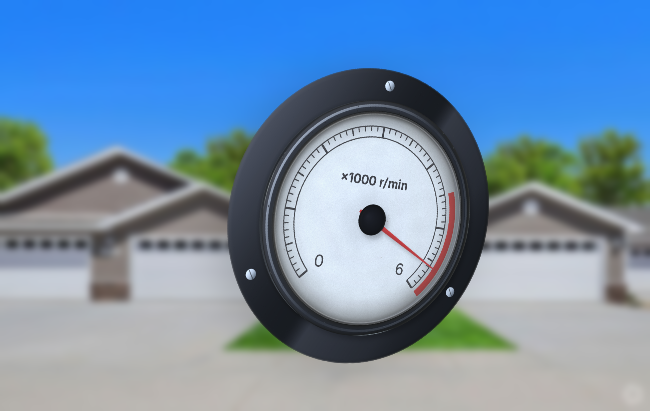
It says 5600
